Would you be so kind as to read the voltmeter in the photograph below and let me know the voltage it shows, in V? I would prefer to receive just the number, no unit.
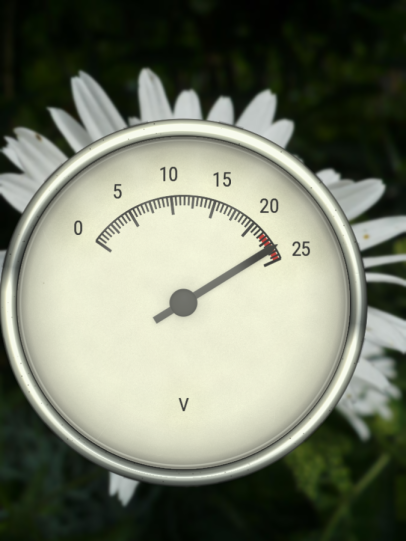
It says 23.5
